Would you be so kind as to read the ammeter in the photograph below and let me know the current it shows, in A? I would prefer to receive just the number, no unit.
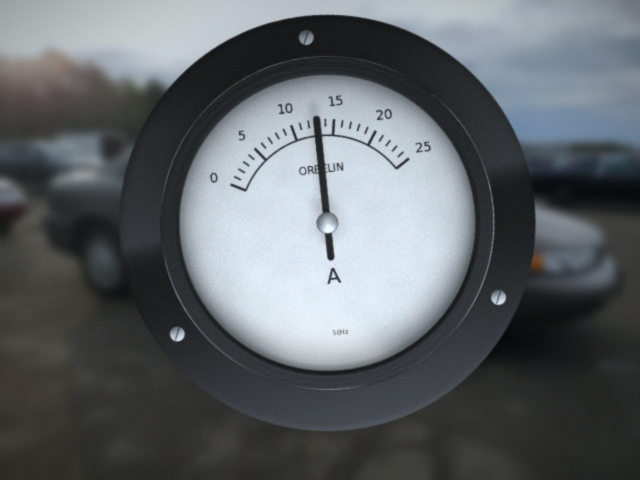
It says 13
